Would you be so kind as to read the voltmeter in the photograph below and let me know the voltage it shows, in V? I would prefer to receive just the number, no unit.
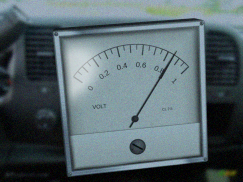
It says 0.85
